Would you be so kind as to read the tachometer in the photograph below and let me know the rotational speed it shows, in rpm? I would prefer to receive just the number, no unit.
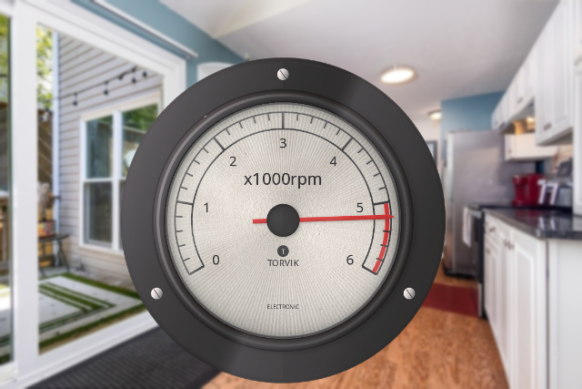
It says 5200
